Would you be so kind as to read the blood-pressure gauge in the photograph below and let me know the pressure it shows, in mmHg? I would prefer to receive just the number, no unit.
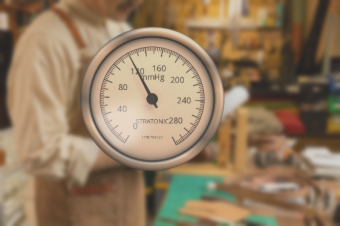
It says 120
